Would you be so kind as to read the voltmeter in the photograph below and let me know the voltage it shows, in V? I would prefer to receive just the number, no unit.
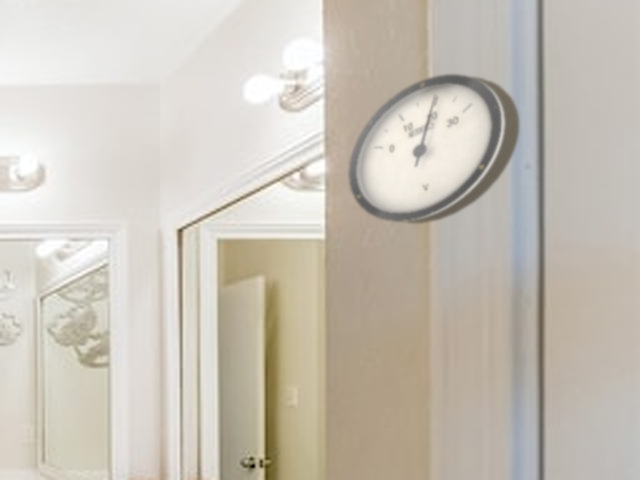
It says 20
